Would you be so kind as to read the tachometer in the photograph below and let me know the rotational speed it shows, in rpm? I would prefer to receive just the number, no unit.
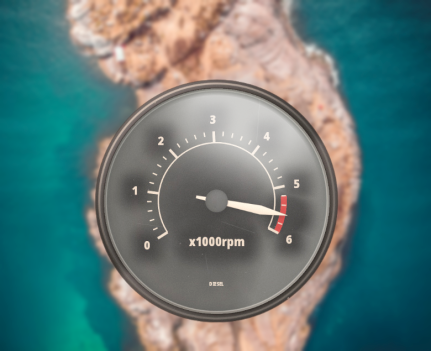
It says 5600
